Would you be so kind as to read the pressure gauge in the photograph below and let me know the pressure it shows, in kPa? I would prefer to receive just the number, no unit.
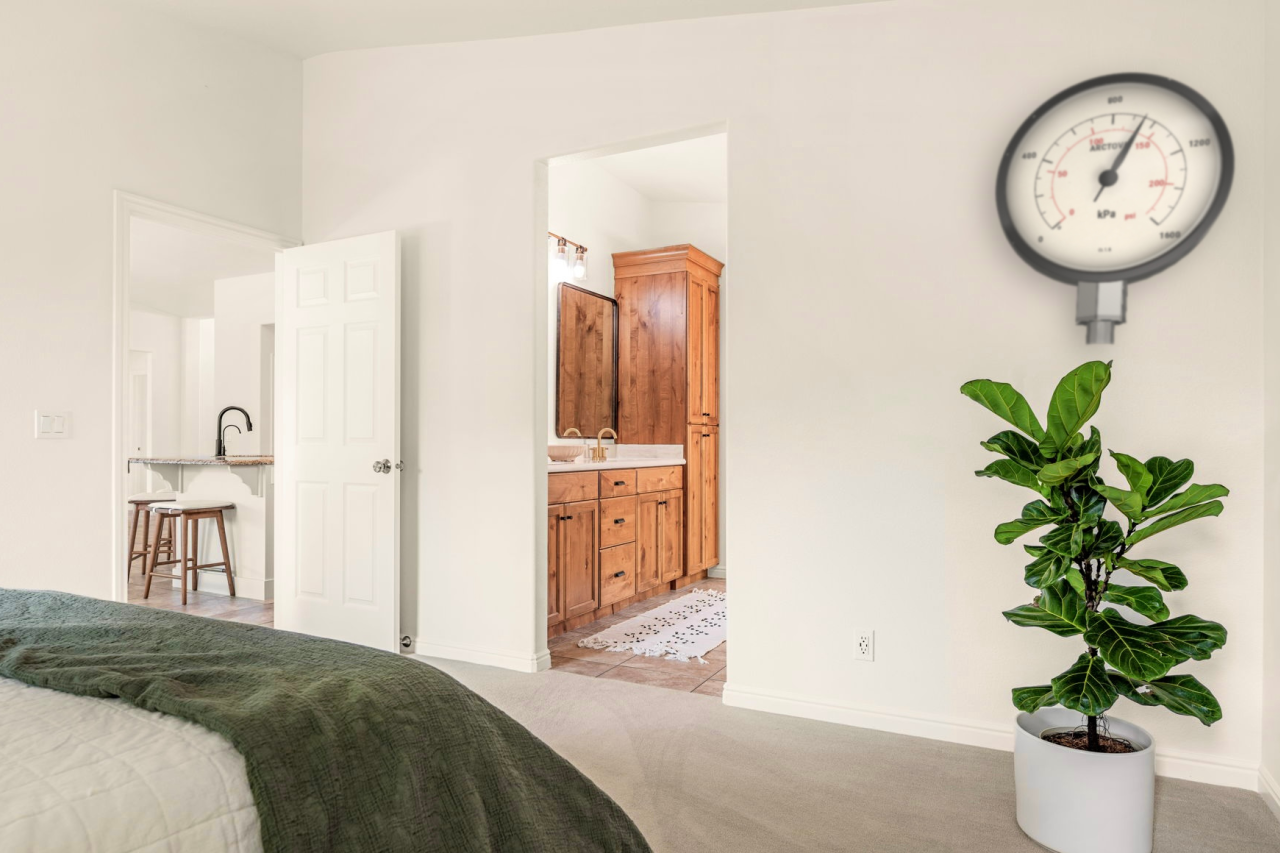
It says 950
